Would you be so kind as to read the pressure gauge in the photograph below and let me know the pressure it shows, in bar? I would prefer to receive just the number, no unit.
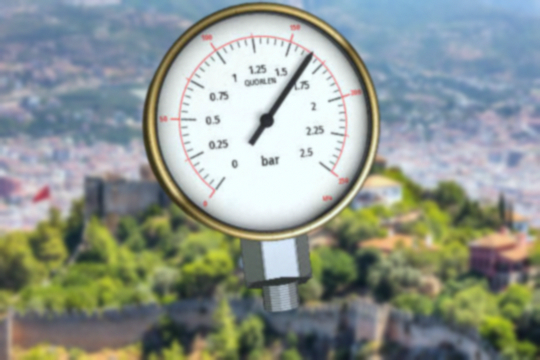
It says 1.65
